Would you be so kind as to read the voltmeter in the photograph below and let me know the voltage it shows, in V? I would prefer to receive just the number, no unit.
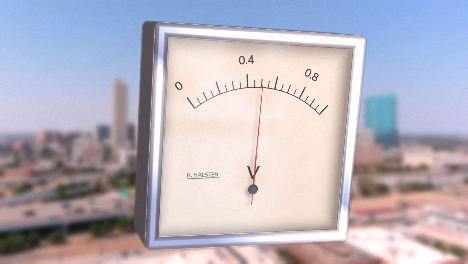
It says 0.5
